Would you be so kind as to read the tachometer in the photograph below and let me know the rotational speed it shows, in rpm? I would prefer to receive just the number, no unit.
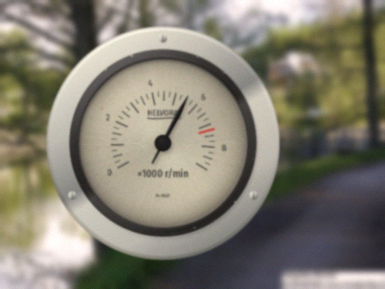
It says 5500
